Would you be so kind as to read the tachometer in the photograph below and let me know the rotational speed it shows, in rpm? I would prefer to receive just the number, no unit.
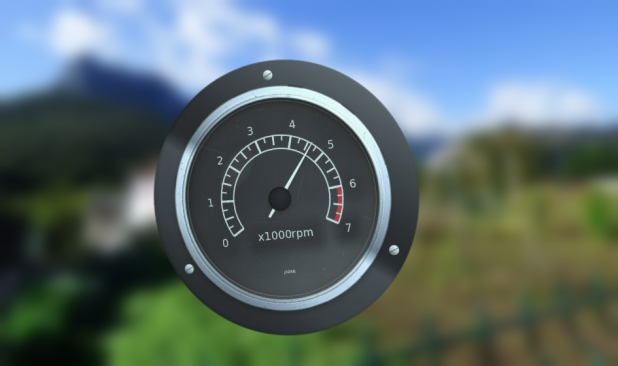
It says 4625
